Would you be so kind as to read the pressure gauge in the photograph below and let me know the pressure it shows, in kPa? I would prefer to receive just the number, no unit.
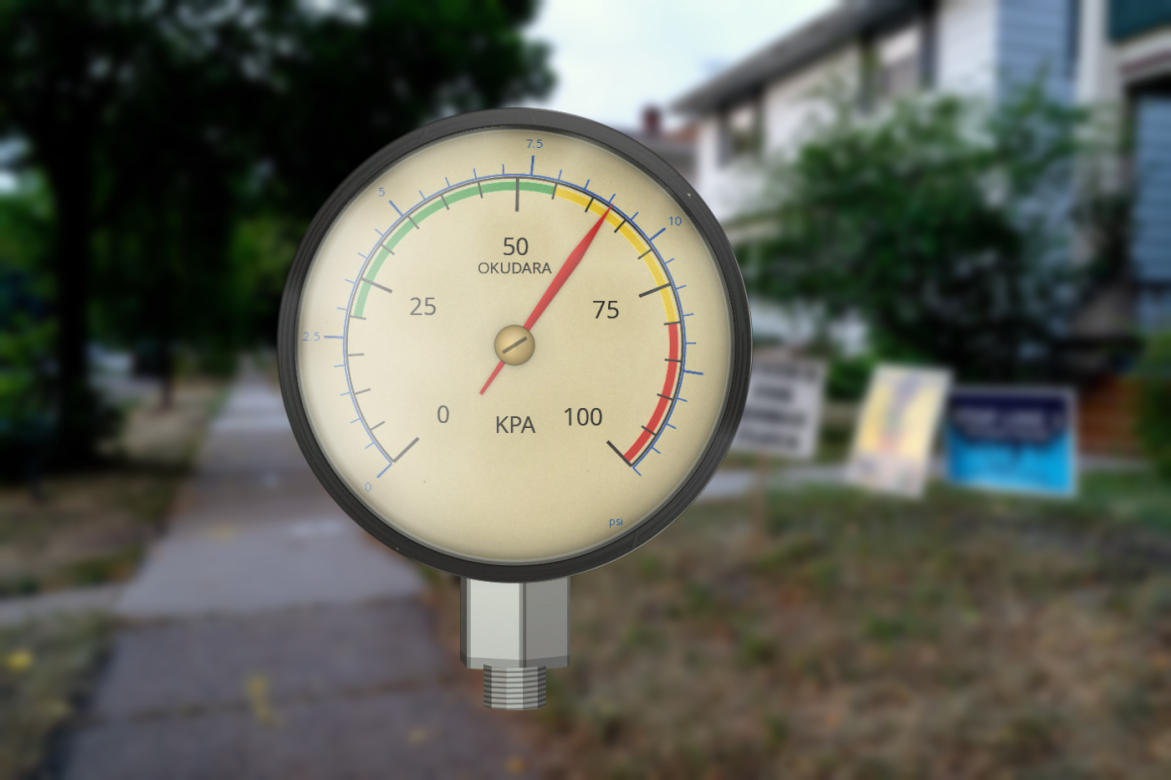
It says 62.5
